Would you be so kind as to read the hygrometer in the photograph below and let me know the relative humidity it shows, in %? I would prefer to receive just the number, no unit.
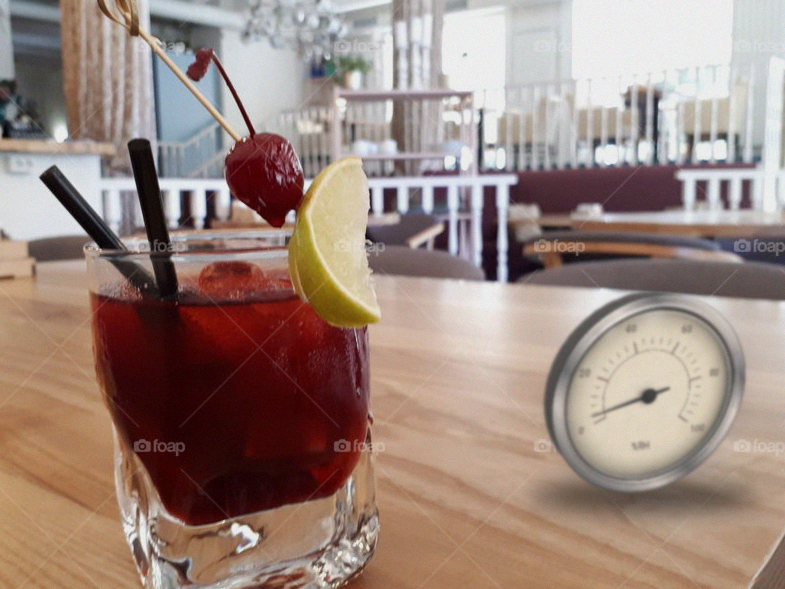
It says 4
